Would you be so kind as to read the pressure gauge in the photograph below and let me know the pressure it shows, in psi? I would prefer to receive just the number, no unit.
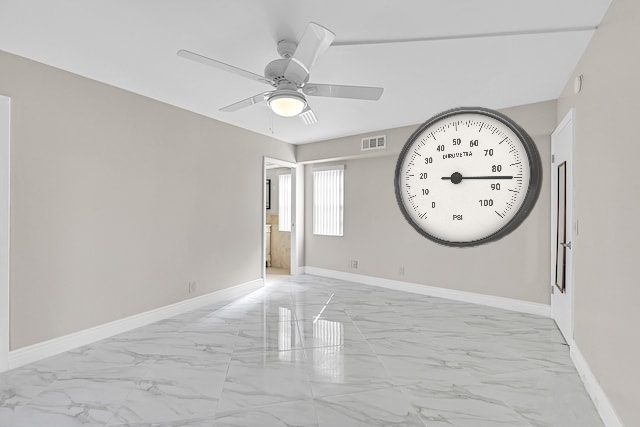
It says 85
